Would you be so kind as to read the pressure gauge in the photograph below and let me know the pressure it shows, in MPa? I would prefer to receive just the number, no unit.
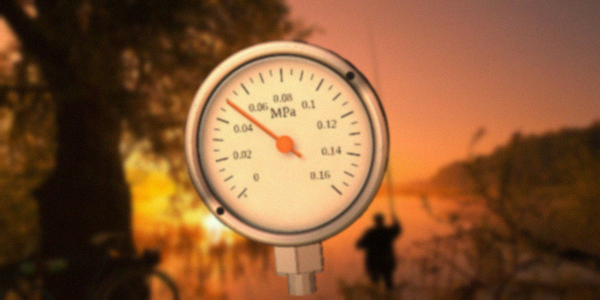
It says 0.05
